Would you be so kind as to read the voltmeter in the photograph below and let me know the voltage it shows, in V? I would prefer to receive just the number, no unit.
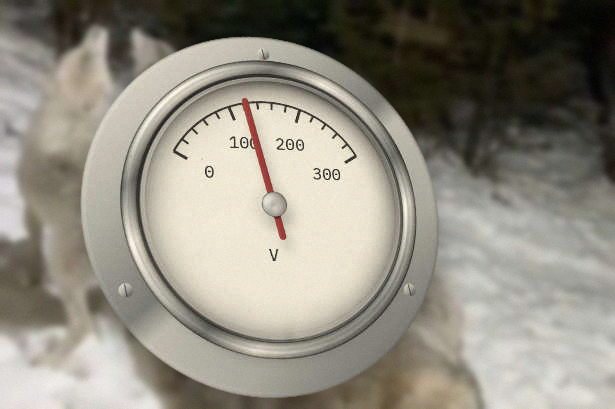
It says 120
